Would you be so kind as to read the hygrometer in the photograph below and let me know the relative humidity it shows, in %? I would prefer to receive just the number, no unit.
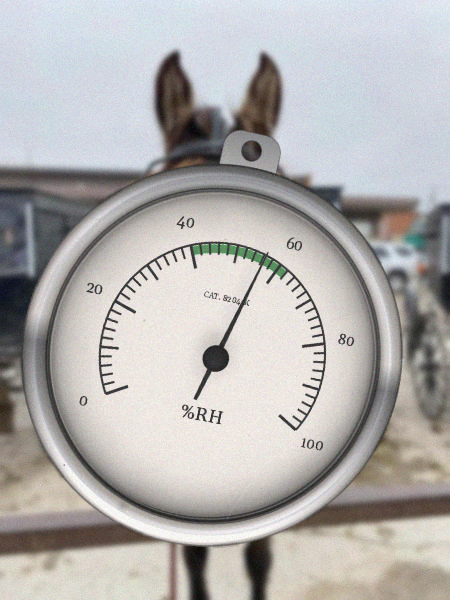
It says 56
